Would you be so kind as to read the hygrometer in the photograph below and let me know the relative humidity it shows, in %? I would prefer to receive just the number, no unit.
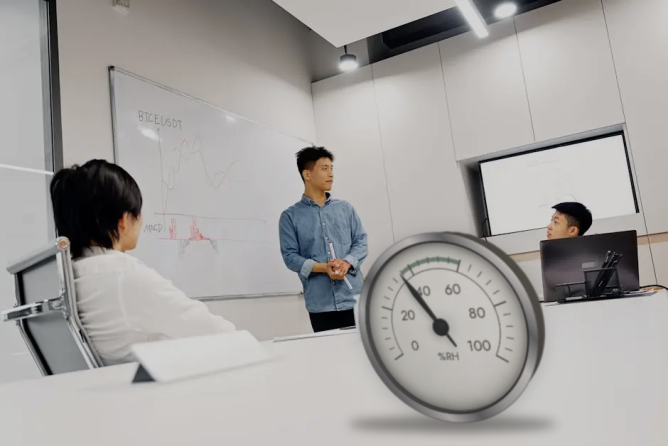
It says 36
